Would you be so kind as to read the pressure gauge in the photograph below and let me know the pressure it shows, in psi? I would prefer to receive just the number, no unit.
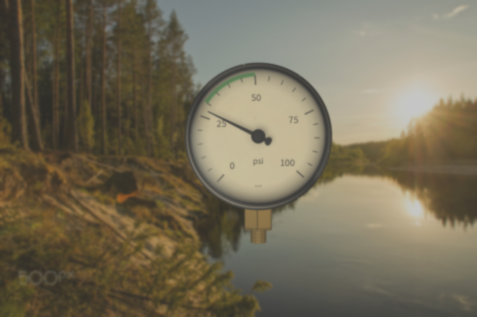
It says 27.5
